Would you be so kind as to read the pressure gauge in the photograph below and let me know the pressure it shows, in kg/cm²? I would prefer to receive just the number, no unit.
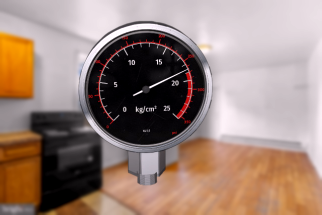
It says 18.5
